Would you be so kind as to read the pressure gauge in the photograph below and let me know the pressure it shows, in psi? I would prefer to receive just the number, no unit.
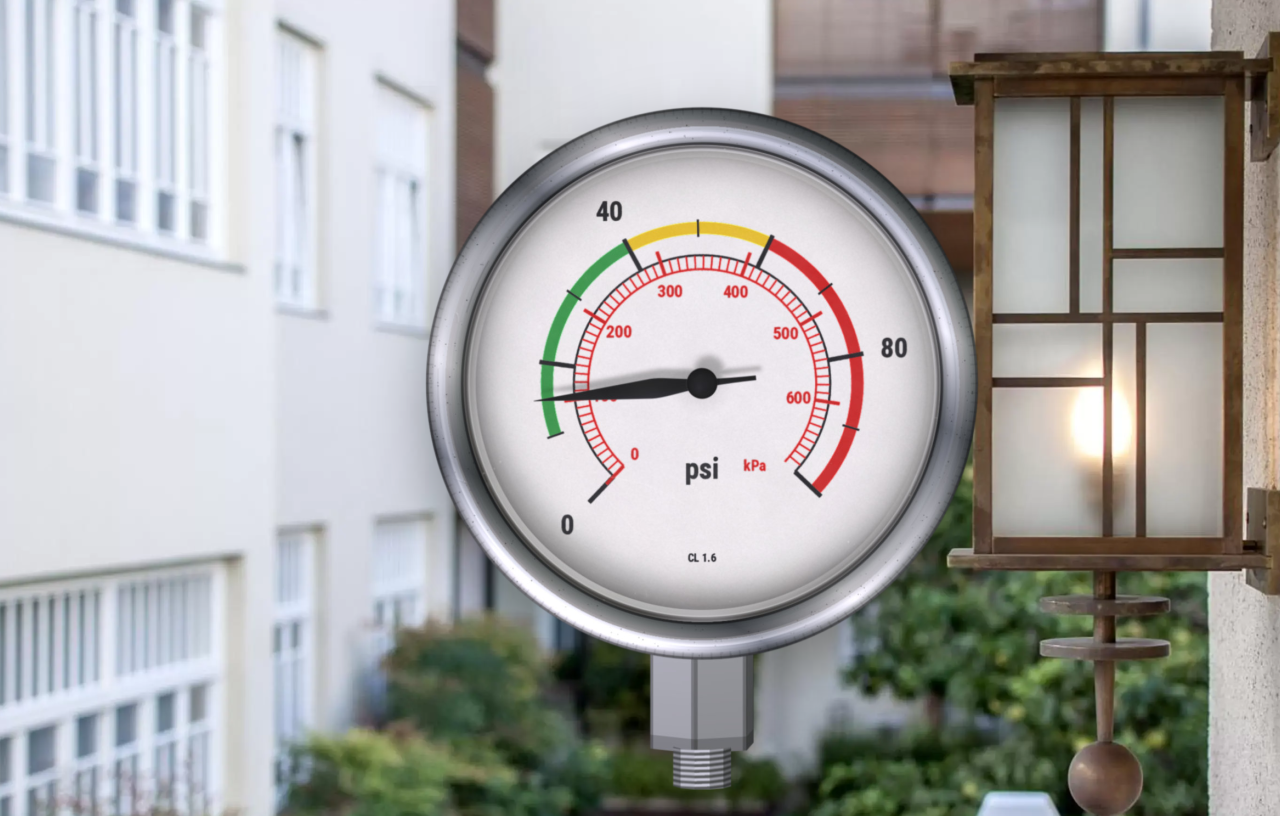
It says 15
